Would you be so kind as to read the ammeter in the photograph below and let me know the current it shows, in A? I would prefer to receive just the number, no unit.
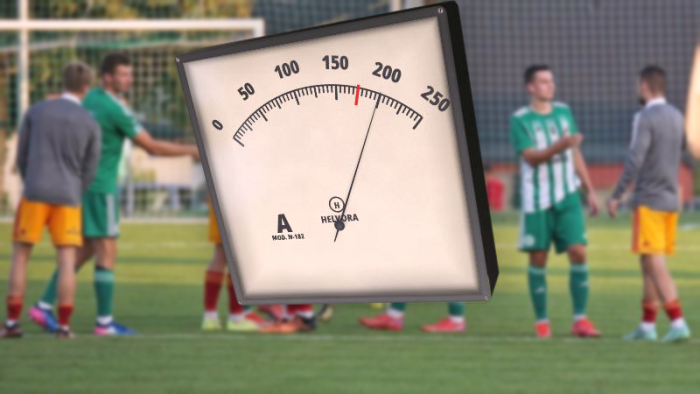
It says 200
